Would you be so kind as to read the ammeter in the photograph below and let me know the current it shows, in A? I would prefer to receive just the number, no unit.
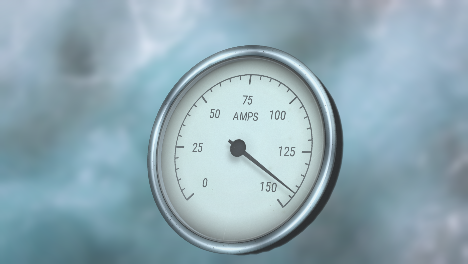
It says 142.5
